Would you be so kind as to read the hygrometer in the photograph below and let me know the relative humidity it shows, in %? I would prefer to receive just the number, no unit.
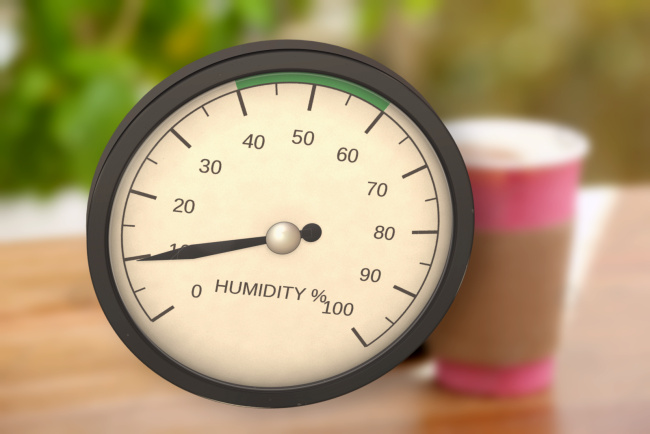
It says 10
